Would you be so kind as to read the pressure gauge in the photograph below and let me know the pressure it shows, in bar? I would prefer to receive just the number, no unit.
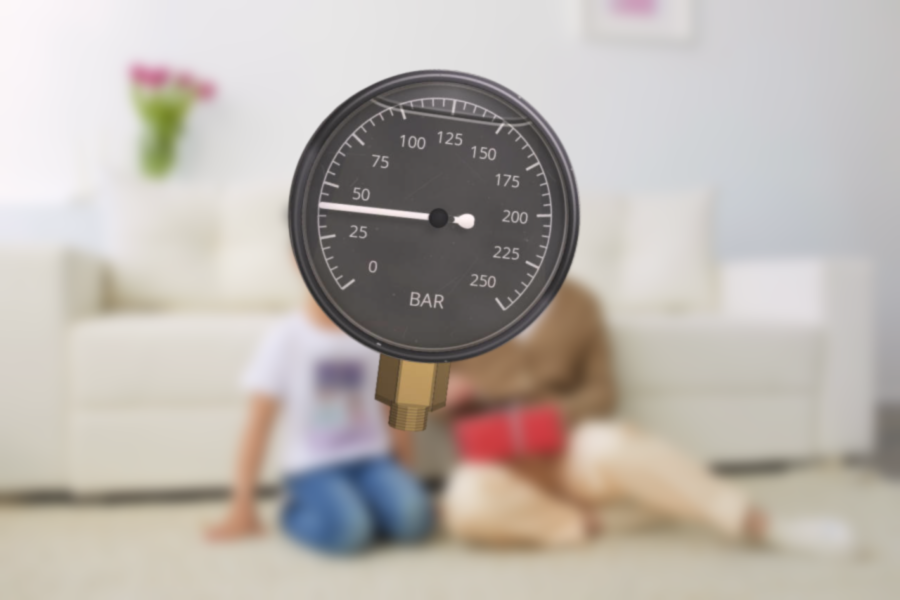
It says 40
